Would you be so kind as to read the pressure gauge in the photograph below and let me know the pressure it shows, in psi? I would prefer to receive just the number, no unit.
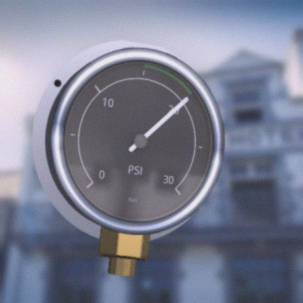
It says 20
